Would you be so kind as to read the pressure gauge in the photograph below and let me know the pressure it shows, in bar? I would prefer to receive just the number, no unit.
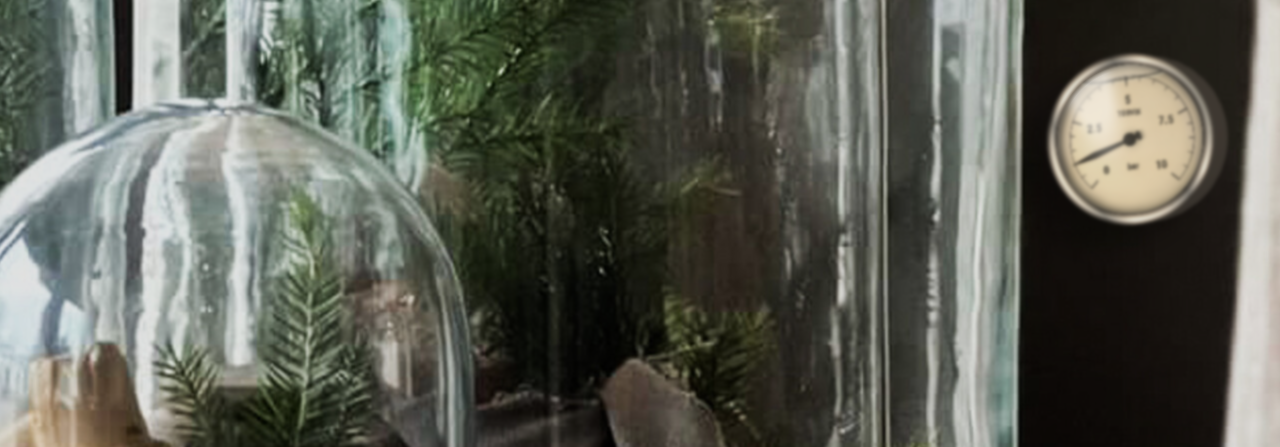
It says 1
